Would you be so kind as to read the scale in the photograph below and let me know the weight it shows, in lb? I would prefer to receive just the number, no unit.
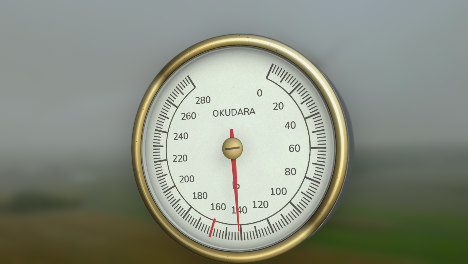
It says 140
